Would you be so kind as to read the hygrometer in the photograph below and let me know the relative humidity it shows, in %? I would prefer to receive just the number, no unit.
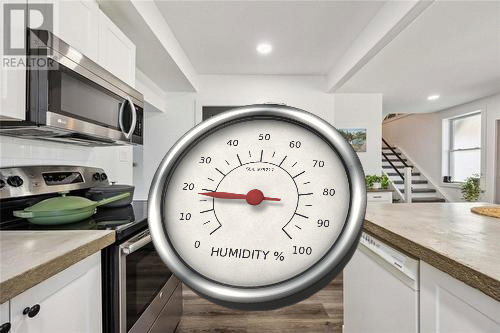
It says 17.5
